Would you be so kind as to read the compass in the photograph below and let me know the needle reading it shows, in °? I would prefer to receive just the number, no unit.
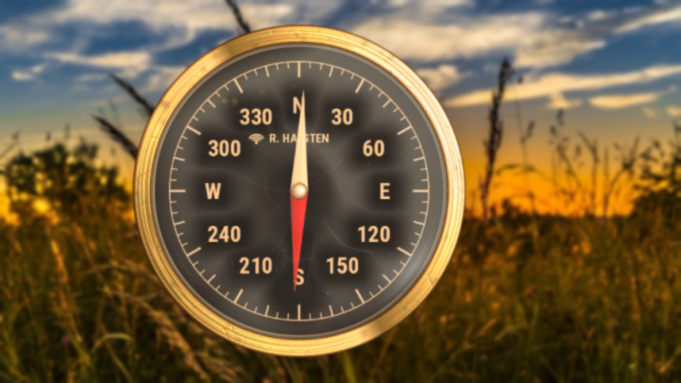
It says 182.5
